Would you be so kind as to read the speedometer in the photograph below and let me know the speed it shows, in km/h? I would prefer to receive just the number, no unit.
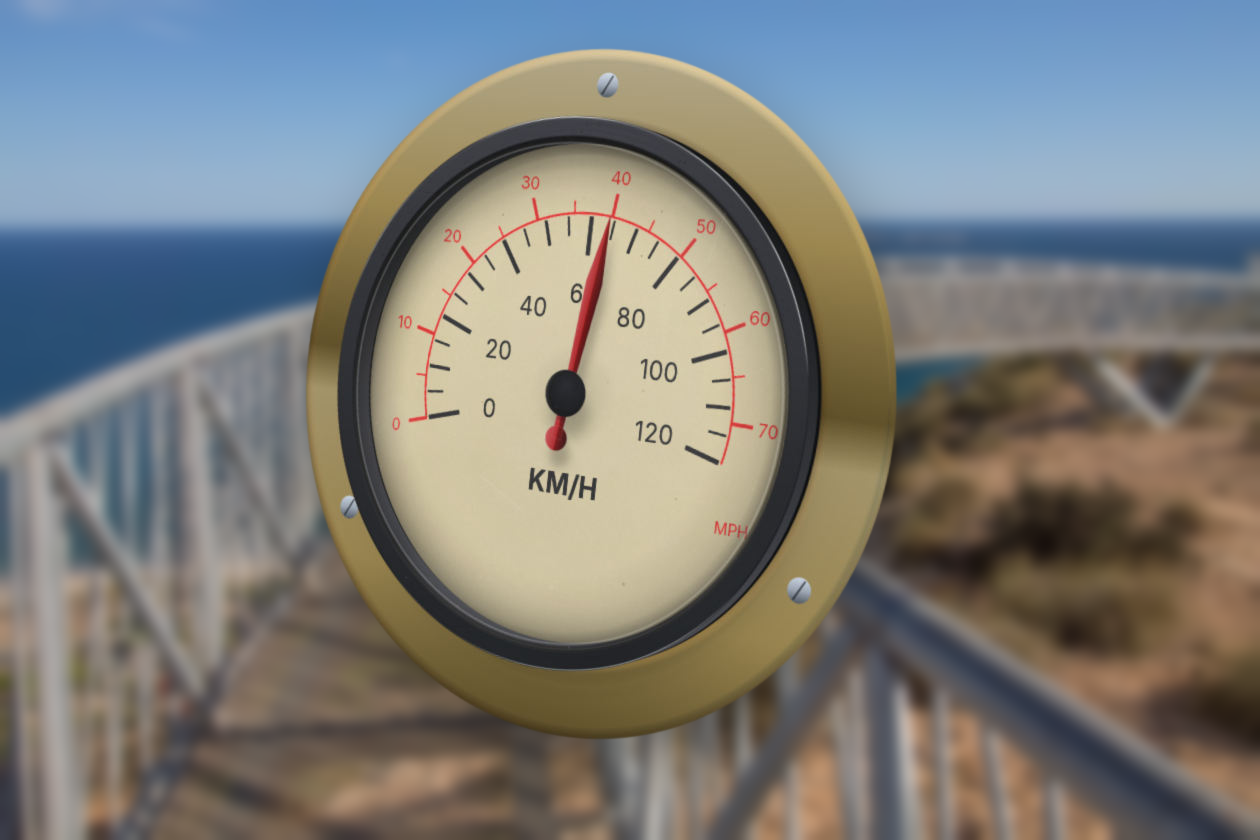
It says 65
